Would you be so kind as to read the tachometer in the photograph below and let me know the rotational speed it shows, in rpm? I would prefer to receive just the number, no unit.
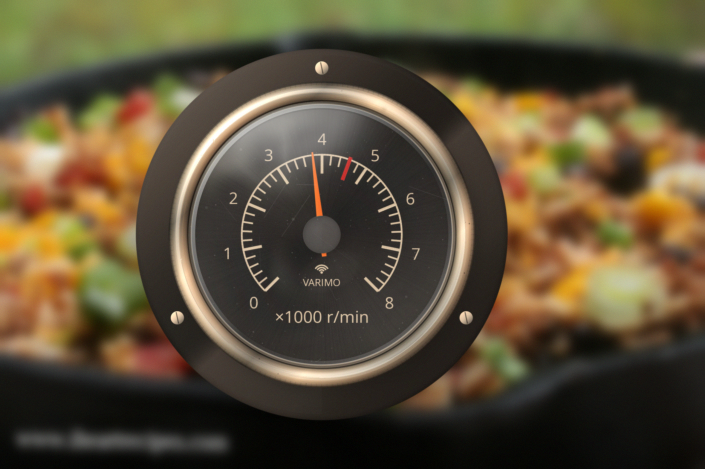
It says 3800
